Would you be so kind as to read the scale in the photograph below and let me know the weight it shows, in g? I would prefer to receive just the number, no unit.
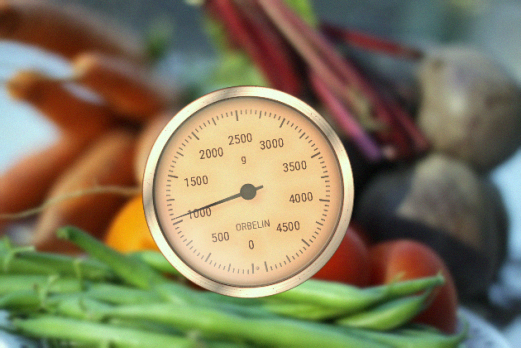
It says 1050
